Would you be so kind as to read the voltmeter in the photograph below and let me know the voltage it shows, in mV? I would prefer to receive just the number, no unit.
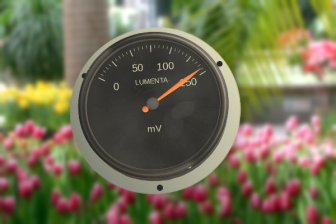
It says 145
